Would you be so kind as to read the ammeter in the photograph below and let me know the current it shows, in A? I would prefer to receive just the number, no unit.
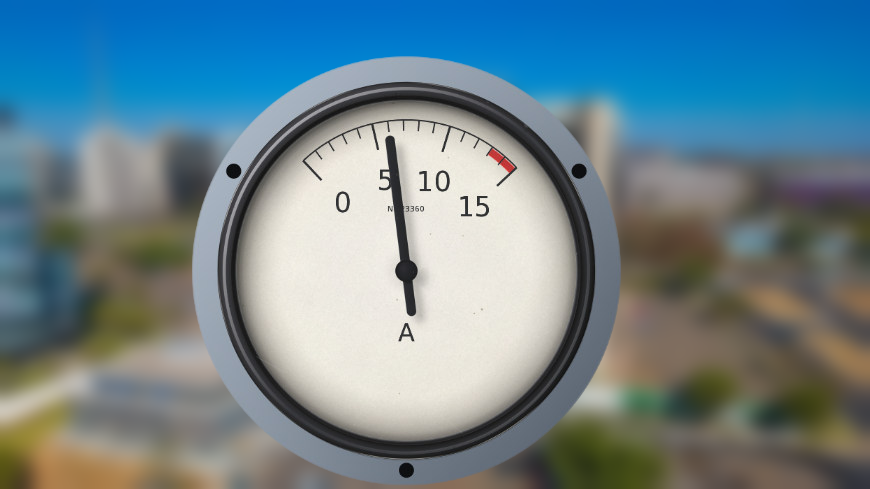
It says 6
